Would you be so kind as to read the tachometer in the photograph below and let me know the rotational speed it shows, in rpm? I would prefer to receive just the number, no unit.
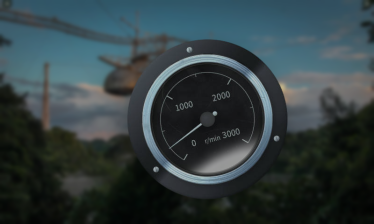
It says 250
